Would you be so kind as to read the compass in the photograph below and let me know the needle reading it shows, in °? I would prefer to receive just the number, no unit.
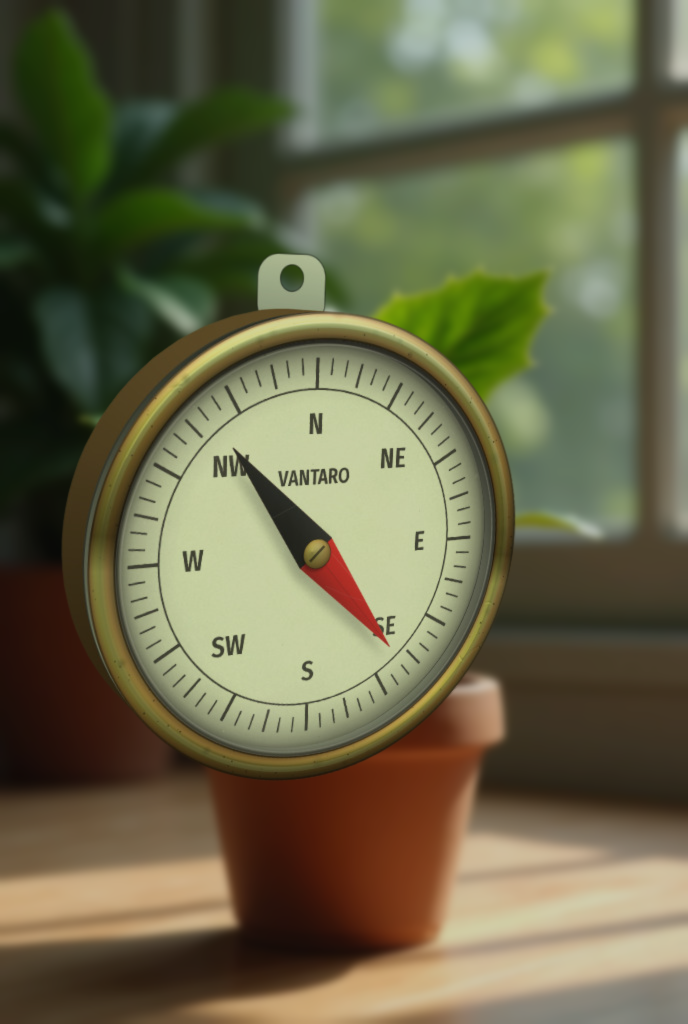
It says 140
